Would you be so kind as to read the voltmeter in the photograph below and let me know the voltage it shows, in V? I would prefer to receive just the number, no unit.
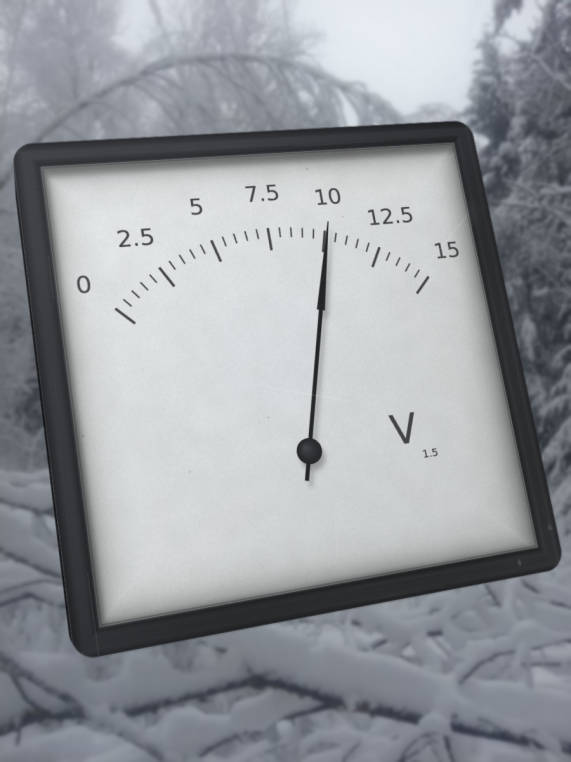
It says 10
